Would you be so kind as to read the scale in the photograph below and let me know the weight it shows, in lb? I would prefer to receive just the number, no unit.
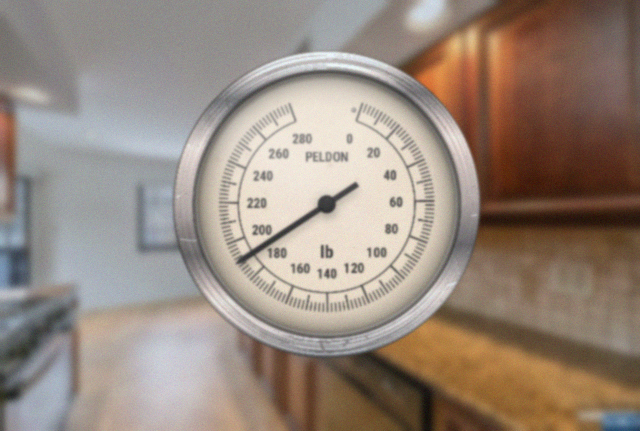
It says 190
